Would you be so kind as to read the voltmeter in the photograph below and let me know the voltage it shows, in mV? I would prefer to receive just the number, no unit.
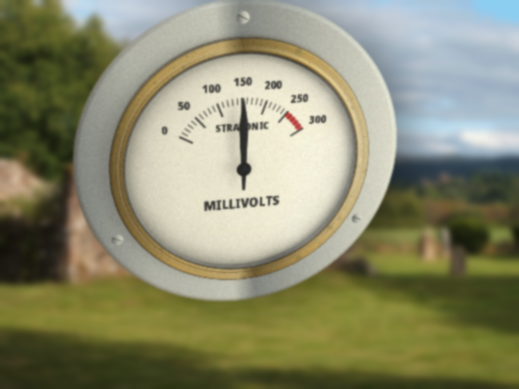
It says 150
